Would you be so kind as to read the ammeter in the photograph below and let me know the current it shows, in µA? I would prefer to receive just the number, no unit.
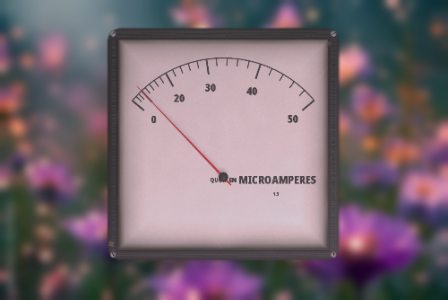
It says 10
